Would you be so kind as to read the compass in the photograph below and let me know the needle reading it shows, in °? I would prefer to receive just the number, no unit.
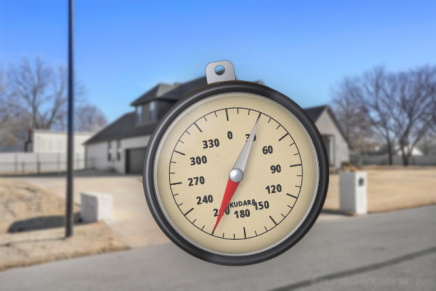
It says 210
